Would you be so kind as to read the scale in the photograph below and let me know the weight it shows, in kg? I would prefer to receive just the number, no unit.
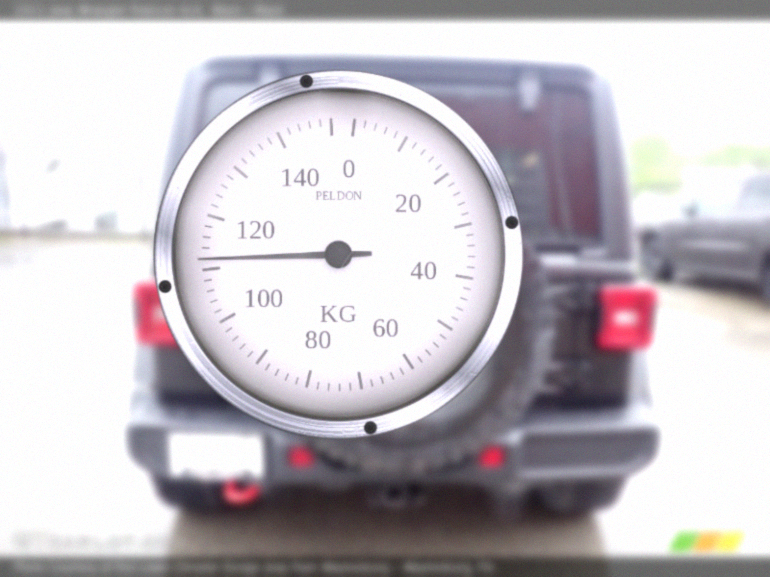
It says 112
